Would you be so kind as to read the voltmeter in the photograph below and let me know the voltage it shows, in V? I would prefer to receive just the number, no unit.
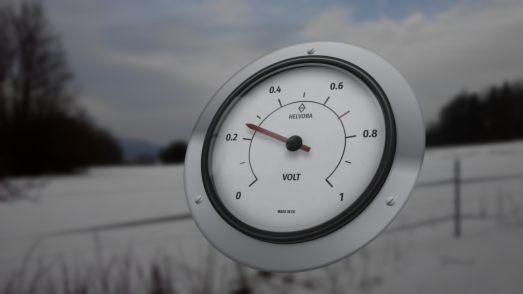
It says 0.25
